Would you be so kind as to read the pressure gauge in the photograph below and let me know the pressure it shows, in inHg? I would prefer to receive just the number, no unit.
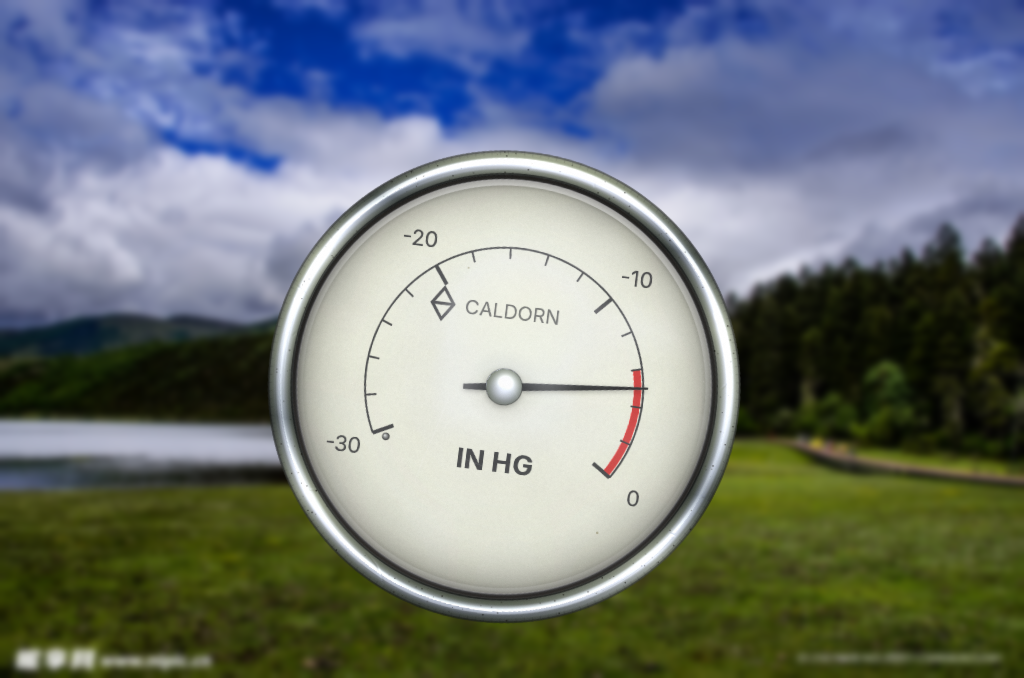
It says -5
